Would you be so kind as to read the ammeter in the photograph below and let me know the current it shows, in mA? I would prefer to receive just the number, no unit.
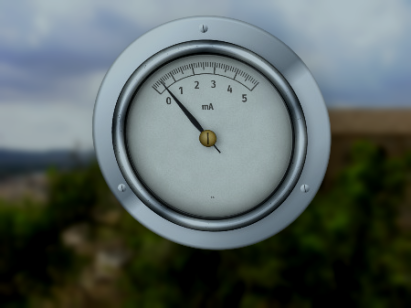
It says 0.5
